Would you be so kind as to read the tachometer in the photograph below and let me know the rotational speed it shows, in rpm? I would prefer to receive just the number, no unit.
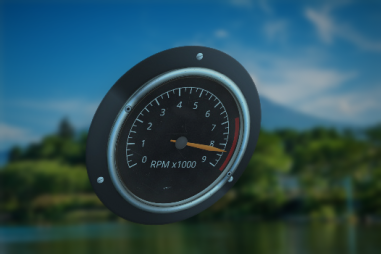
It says 8250
